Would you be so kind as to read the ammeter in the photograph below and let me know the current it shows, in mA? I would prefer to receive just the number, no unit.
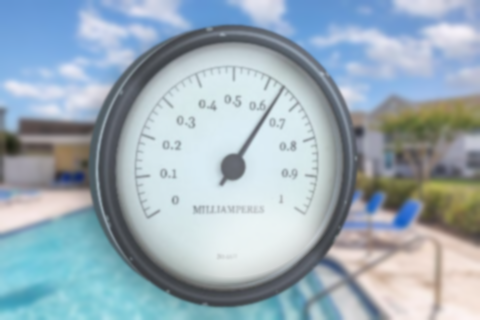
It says 0.64
